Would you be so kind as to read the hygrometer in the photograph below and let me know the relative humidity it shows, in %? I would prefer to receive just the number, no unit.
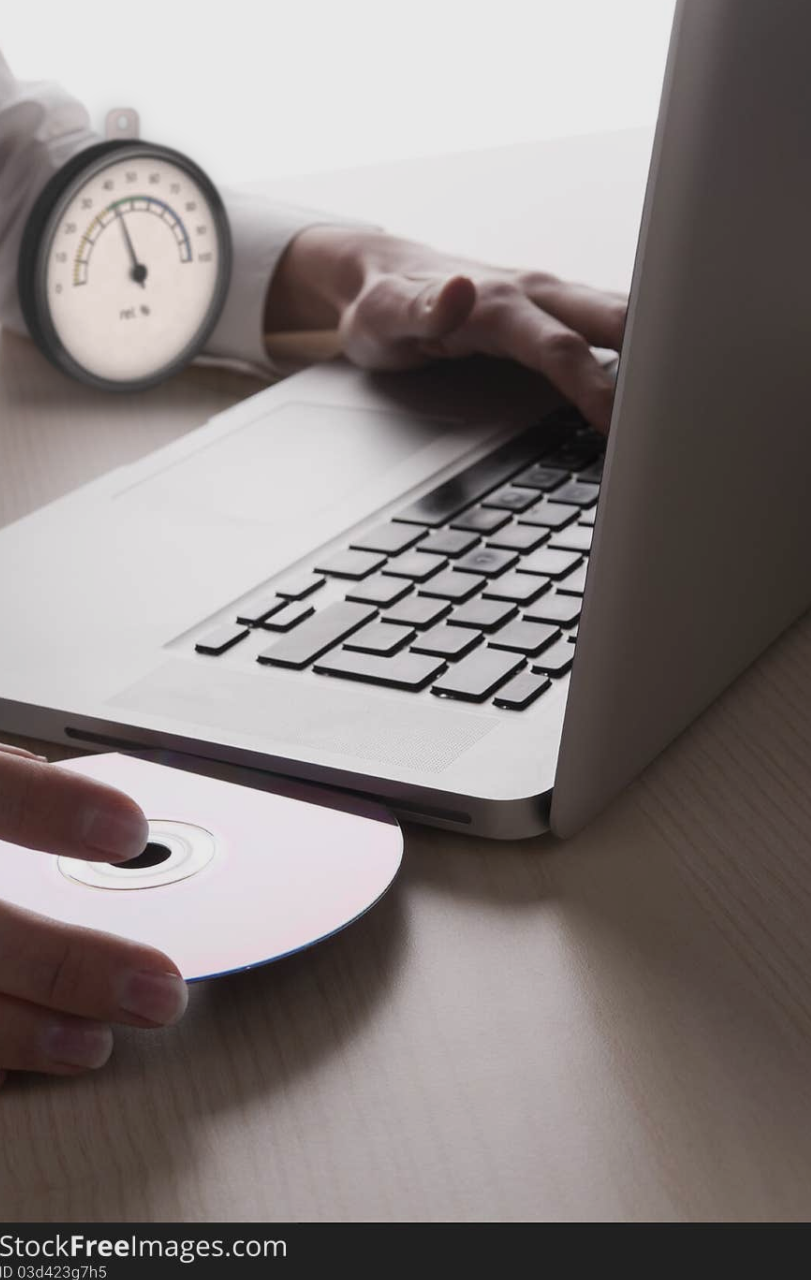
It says 40
